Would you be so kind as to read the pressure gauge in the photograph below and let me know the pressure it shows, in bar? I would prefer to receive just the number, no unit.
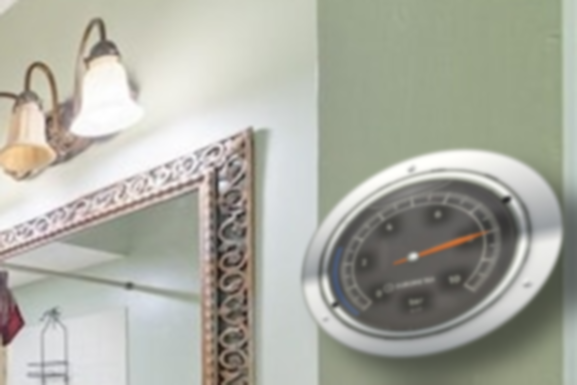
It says 8
